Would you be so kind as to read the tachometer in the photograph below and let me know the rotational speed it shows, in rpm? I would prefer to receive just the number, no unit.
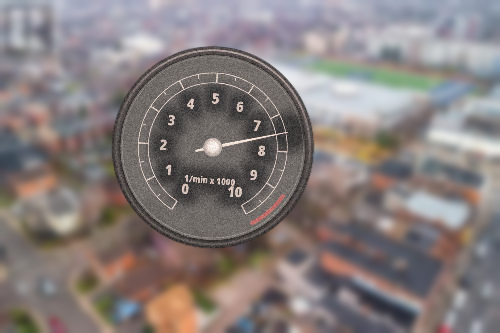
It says 7500
